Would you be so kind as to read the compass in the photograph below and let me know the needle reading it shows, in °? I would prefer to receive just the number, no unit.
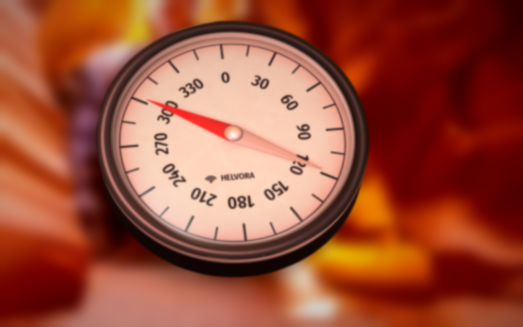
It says 300
